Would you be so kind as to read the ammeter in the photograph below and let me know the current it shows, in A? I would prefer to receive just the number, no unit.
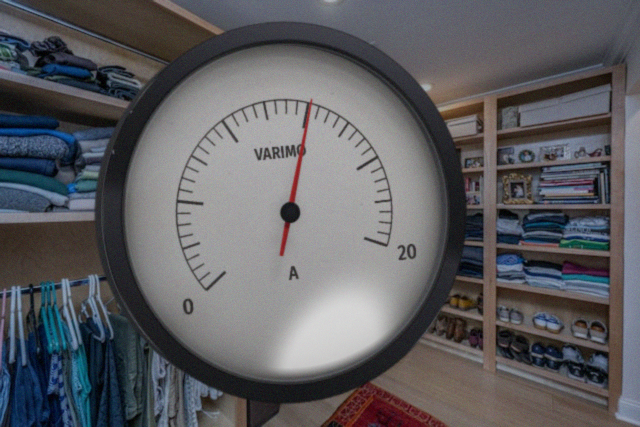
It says 12
